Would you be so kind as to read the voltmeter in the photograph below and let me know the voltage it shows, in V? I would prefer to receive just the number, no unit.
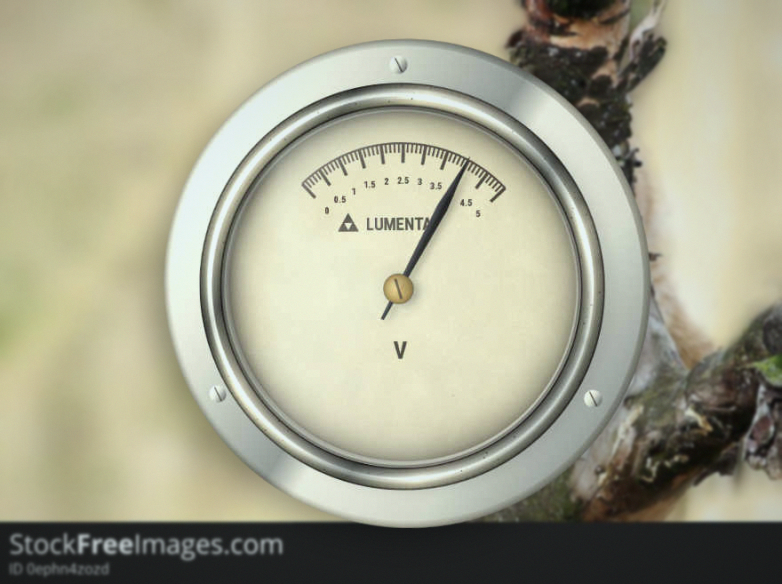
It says 4
